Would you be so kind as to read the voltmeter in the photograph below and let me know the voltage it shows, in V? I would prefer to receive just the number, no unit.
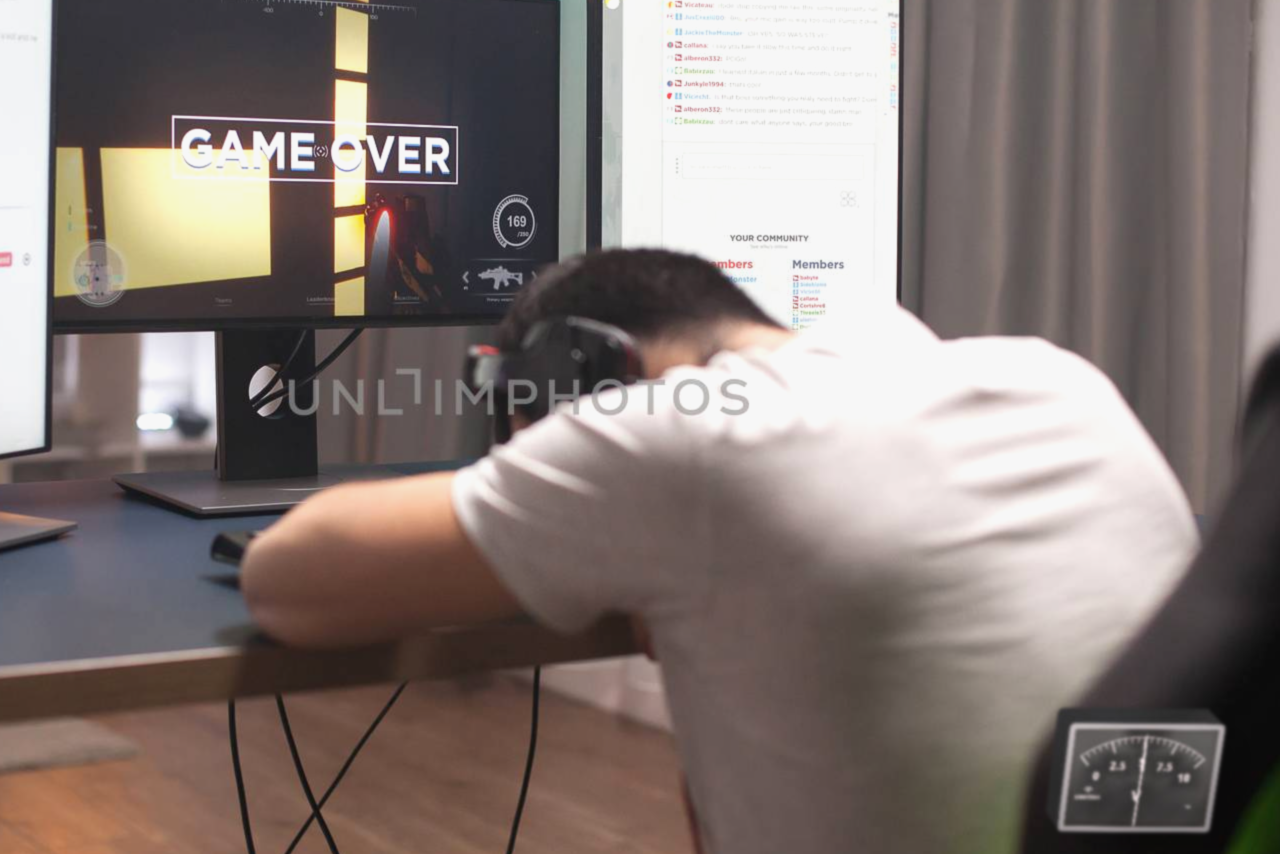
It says 5
